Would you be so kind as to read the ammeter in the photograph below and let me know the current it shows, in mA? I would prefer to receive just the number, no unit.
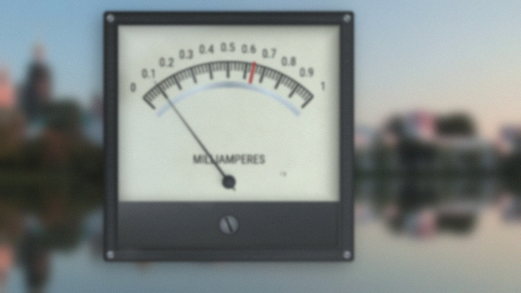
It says 0.1
